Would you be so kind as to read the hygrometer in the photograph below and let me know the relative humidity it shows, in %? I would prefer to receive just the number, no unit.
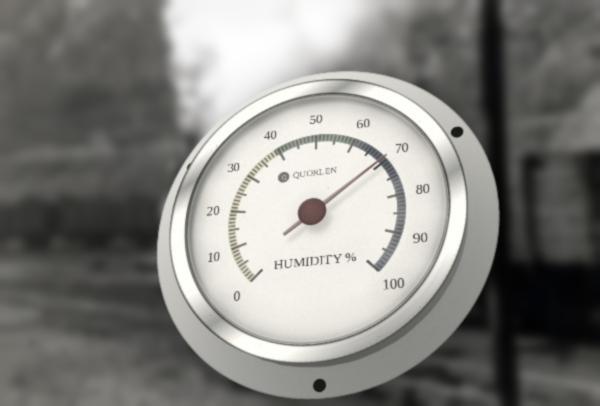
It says 70
